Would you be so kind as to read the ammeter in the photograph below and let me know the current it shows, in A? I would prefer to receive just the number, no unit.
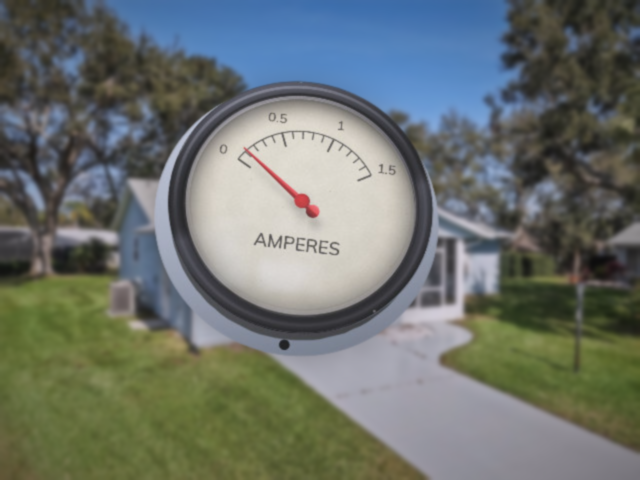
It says 0.1
